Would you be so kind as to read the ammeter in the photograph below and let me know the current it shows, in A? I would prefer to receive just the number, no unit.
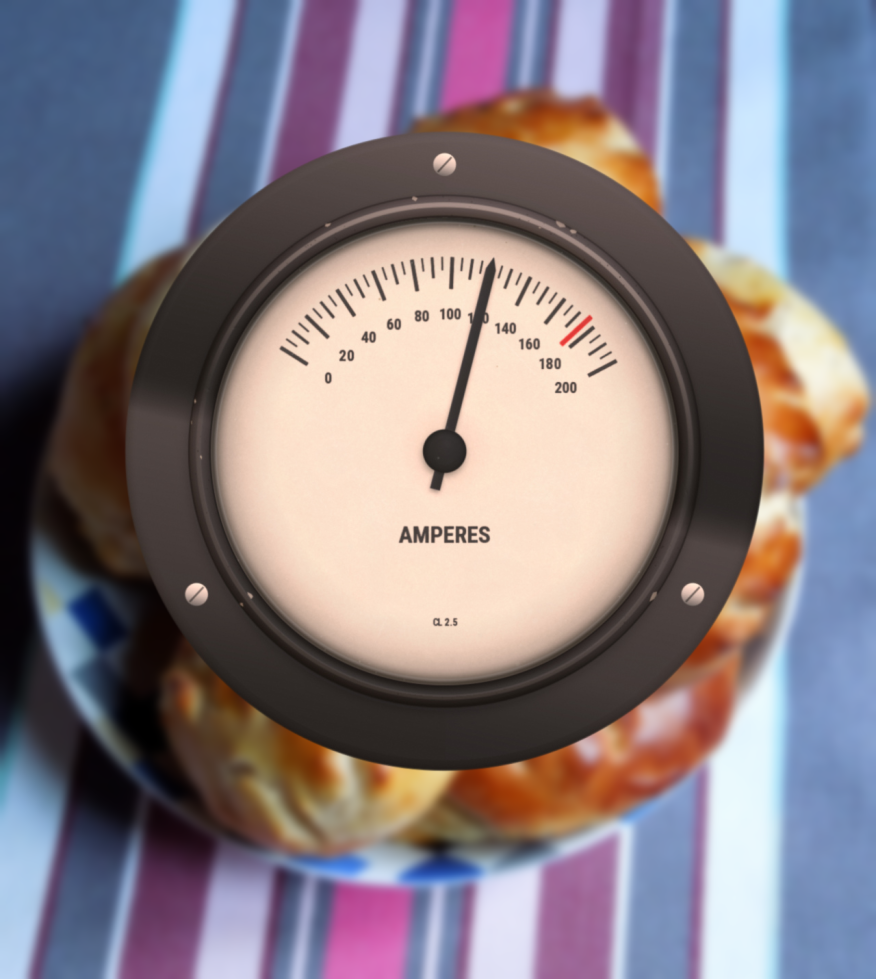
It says 120
